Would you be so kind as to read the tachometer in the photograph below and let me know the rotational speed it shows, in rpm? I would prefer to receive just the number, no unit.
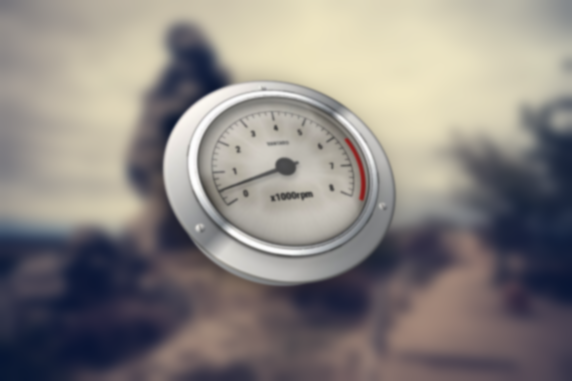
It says 400
